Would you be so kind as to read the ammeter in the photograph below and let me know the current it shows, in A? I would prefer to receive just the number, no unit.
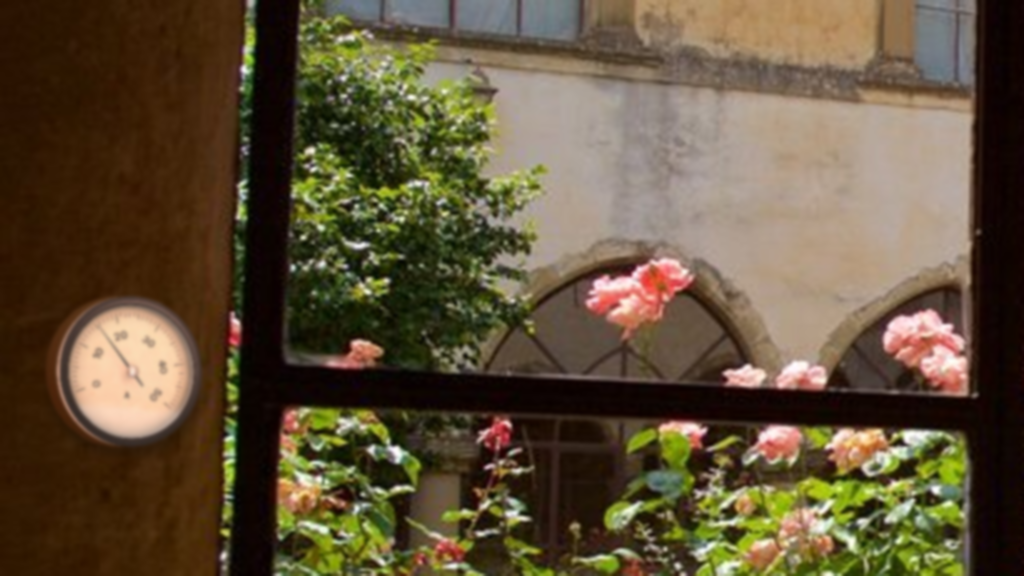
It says 15
